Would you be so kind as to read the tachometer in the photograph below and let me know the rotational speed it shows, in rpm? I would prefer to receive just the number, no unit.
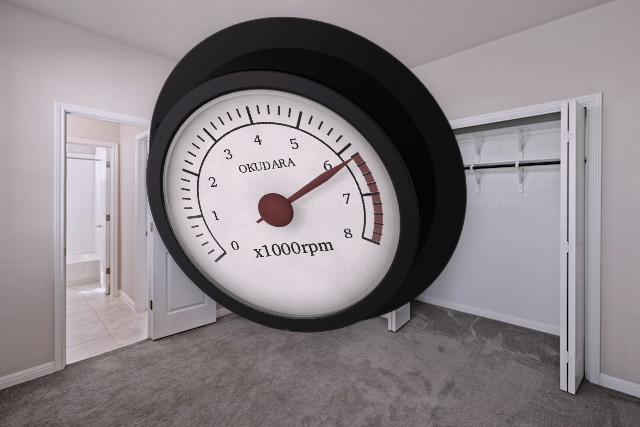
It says 6200
